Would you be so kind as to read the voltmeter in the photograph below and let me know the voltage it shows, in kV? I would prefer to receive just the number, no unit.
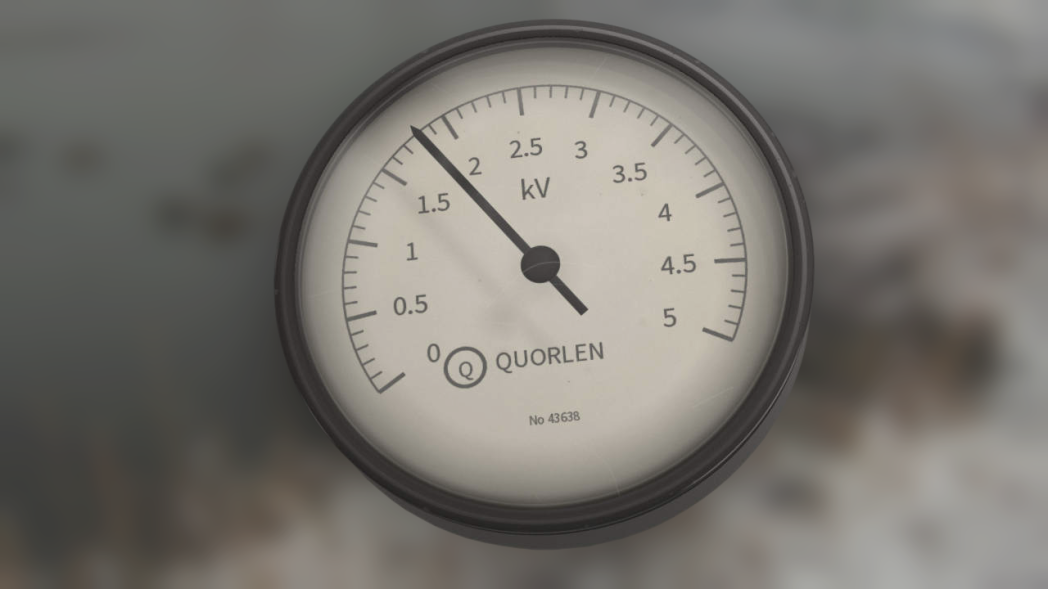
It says 1.8
